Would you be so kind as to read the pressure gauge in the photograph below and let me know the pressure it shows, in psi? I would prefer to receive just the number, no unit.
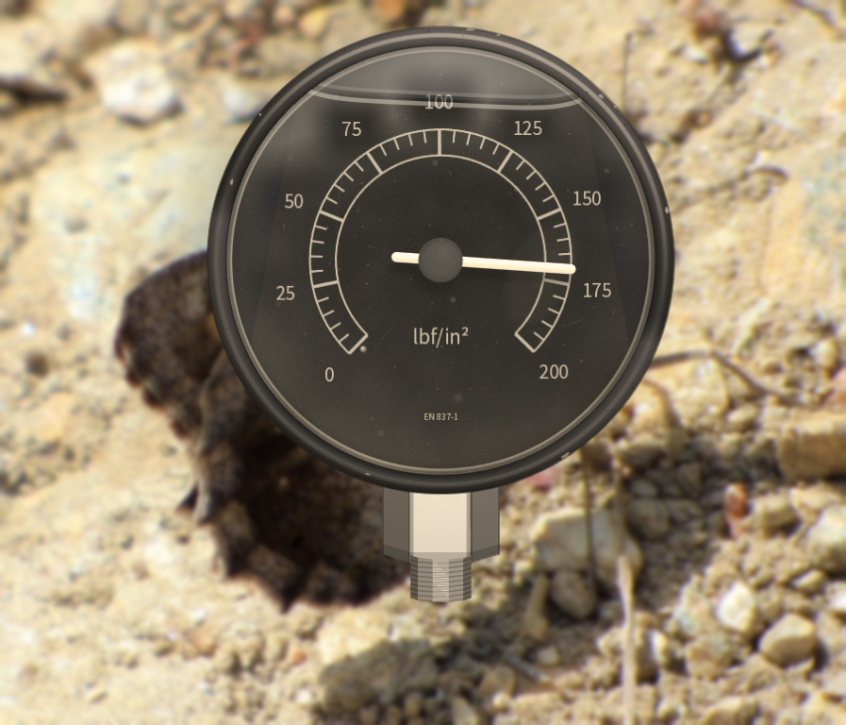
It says 170
